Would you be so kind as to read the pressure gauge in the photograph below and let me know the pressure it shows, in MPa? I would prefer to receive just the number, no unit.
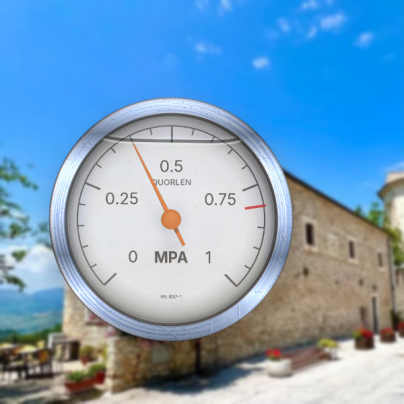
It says 0.4
